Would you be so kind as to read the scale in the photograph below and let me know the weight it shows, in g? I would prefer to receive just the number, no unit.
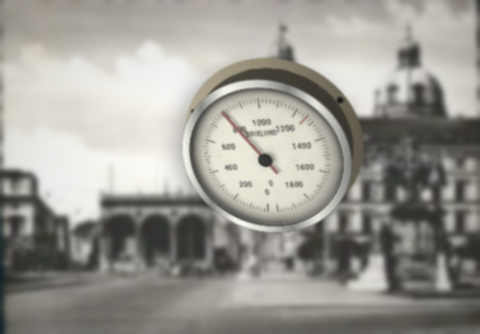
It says 800
